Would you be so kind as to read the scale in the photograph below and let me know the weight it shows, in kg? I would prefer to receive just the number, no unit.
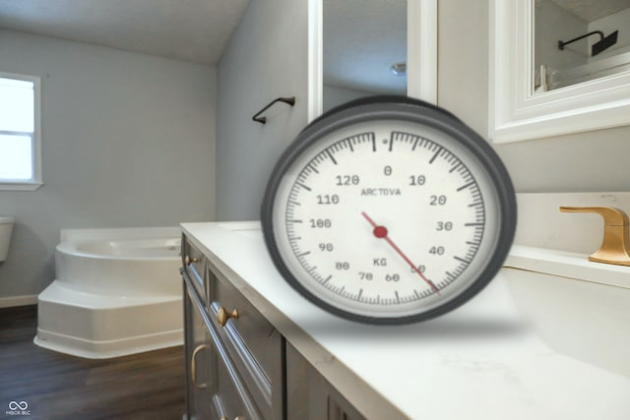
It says 50
